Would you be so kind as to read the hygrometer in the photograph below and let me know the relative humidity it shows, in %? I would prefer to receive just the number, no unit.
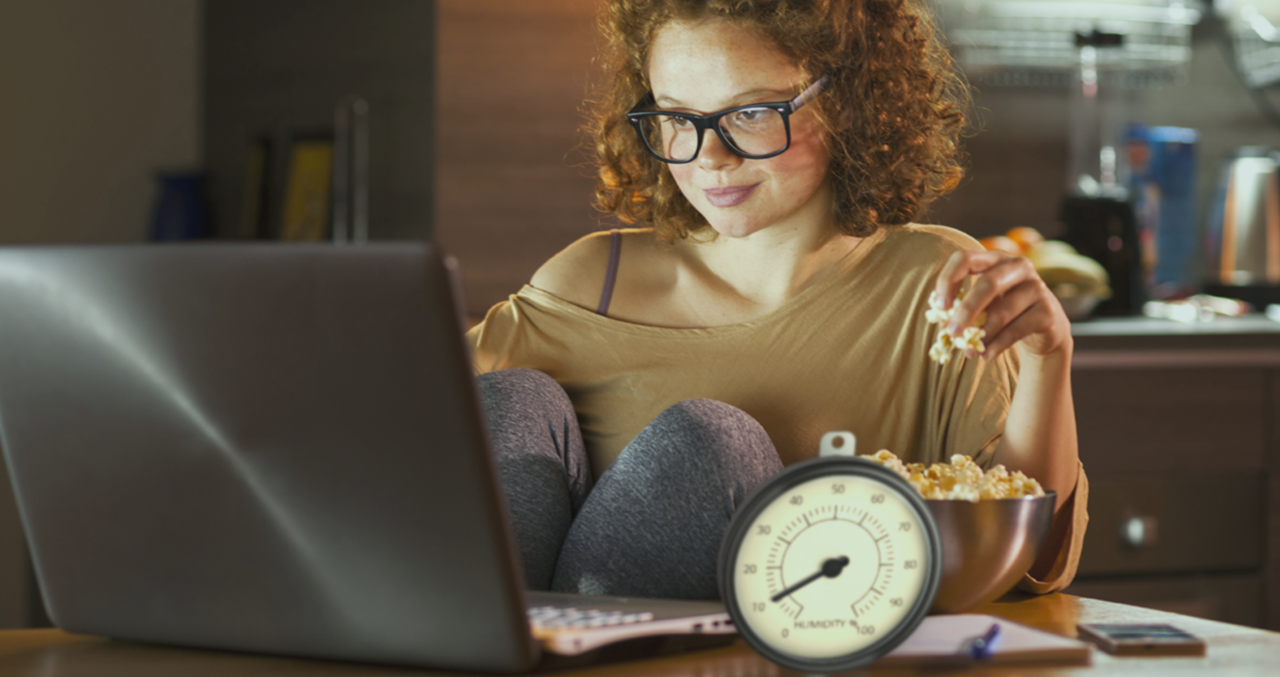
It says 10
